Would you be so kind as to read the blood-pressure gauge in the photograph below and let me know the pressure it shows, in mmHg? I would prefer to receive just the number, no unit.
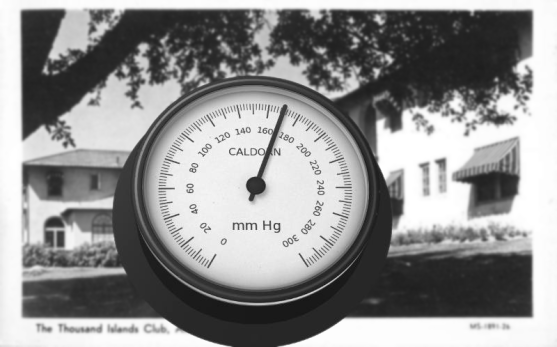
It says 170
